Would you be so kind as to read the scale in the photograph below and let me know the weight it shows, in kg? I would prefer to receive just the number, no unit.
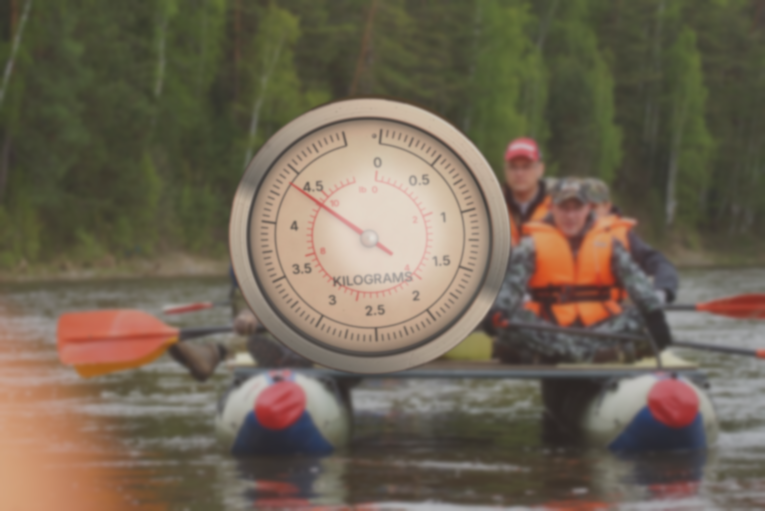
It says 4.4
